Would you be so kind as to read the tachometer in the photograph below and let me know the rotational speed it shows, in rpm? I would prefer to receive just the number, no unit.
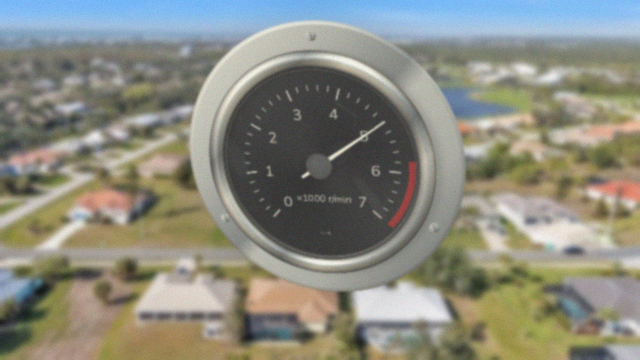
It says 5000
